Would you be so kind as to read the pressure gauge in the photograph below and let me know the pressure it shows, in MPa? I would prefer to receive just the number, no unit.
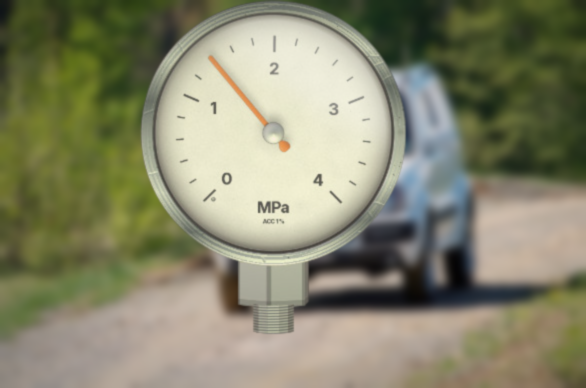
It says 1.4
